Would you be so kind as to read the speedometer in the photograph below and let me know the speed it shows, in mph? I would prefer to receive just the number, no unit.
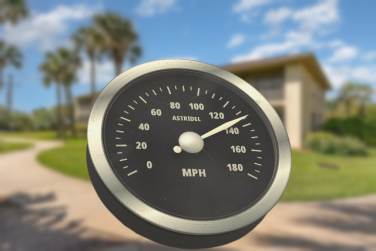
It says 135
